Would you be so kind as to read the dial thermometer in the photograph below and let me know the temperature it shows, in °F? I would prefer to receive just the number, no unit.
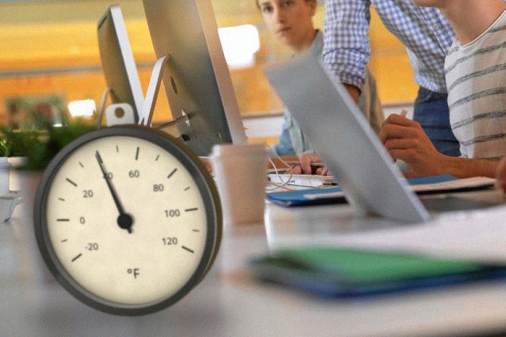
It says 40
